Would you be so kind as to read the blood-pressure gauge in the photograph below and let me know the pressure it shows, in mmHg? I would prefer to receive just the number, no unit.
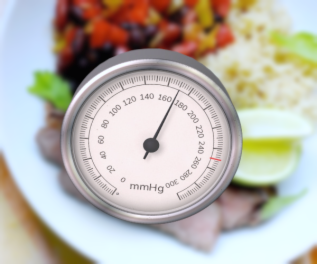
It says 170
